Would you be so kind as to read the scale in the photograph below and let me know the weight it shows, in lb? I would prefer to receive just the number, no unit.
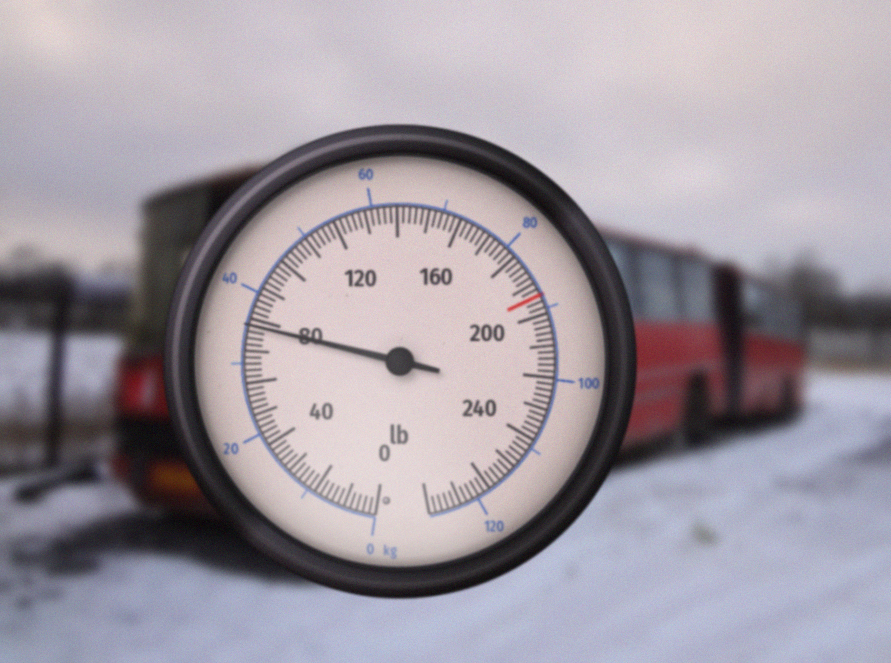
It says 78
